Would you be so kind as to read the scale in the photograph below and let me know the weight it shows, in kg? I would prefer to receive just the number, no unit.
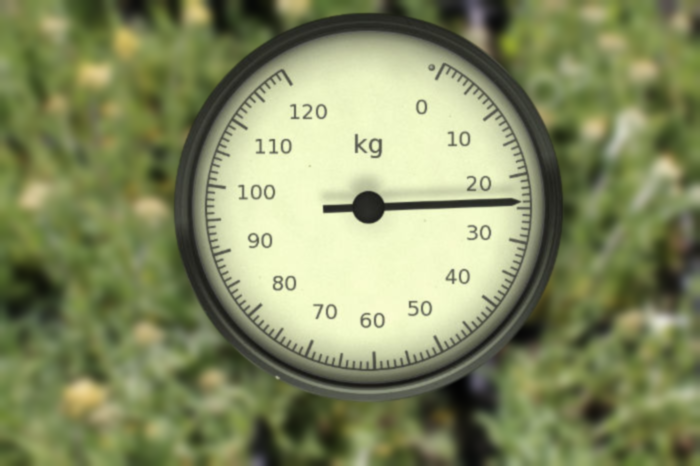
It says 24
